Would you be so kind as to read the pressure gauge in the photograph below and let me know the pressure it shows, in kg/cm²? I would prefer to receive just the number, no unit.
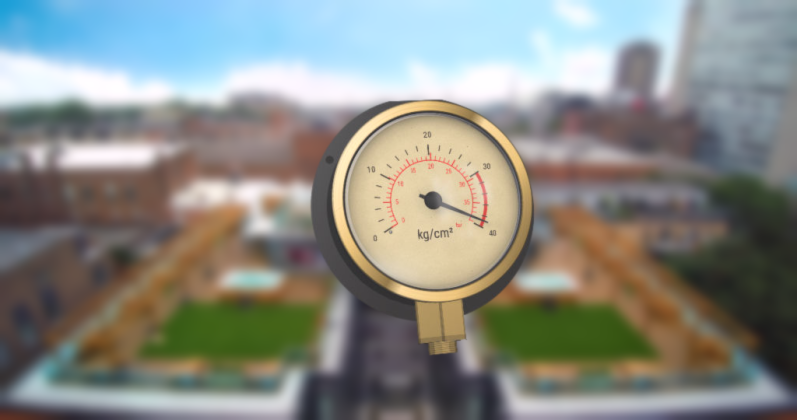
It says 39
